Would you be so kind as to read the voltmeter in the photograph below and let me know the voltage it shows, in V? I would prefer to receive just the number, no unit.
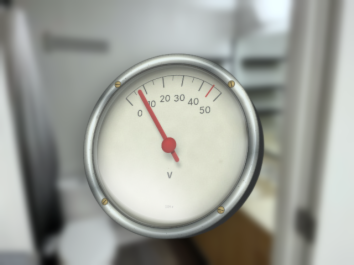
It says 7.5
